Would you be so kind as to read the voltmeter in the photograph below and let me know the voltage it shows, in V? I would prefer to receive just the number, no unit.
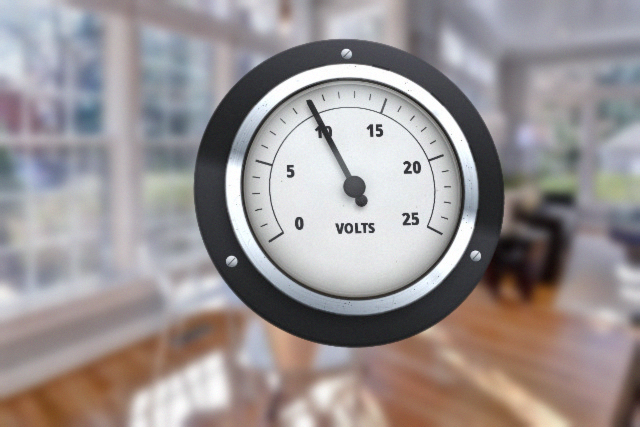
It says 10
